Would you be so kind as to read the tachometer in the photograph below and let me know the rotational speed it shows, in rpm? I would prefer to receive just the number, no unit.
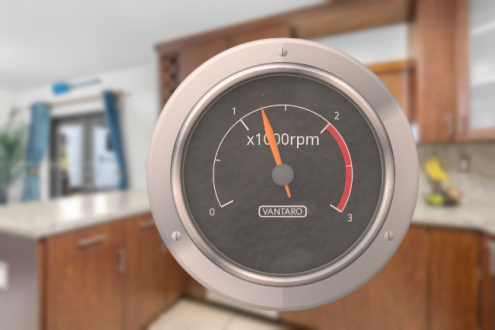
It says 1250
